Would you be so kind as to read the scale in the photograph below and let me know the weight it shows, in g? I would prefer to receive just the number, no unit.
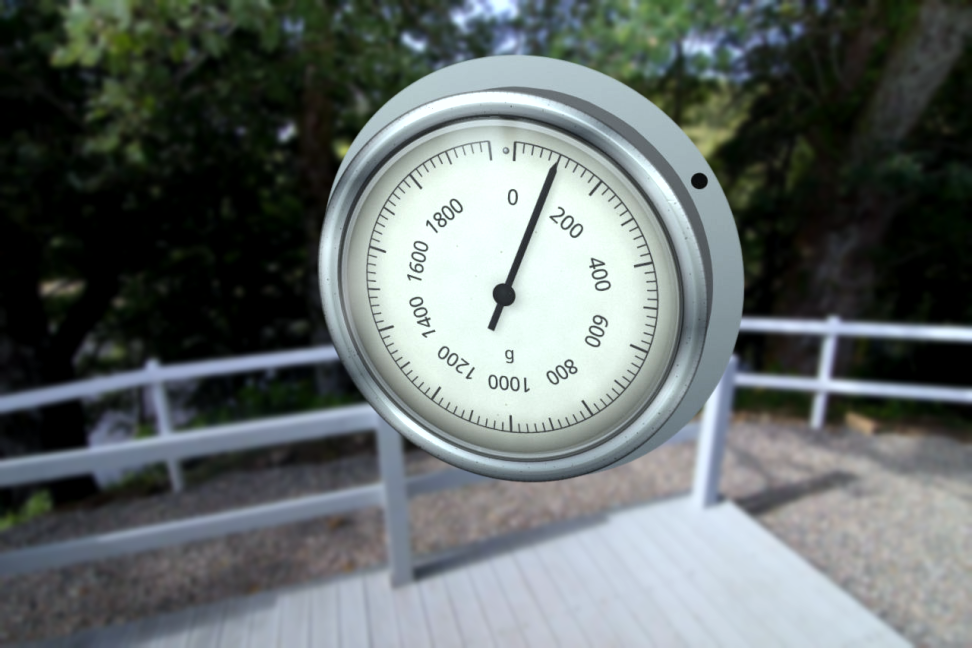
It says 100
